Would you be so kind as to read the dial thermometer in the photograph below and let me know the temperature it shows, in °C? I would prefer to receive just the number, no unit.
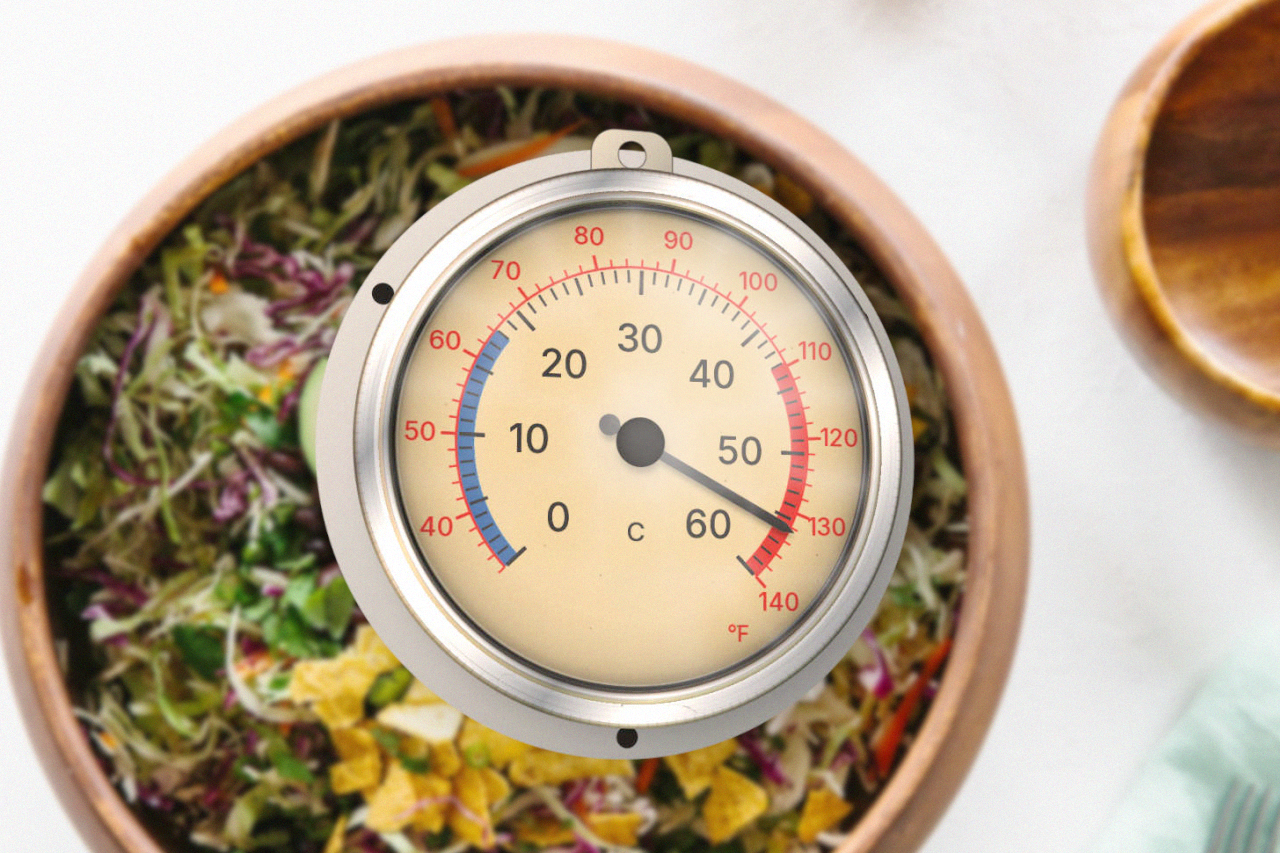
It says 56
